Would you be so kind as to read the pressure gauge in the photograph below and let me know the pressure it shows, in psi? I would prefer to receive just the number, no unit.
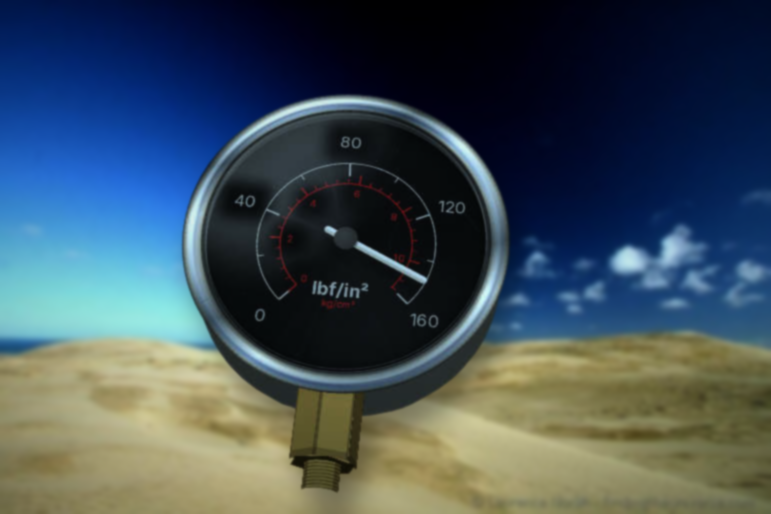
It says 150
